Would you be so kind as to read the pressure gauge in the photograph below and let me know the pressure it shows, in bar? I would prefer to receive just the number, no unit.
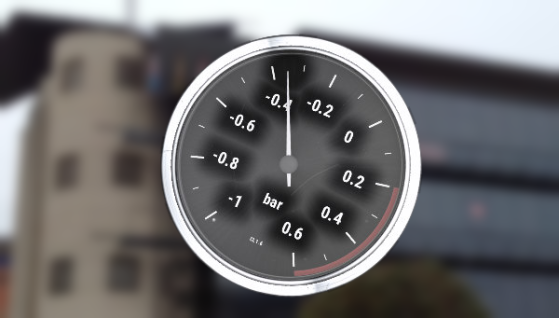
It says -0.35
